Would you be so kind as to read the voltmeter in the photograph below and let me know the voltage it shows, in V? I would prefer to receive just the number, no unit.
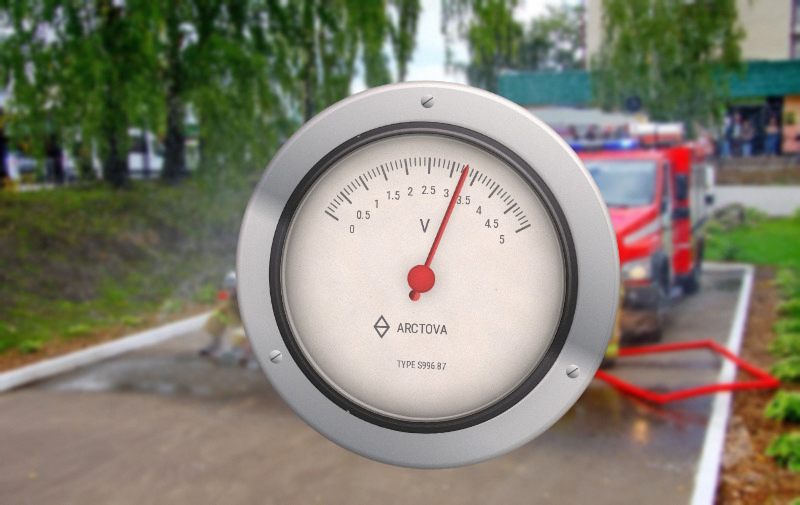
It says 3.3
